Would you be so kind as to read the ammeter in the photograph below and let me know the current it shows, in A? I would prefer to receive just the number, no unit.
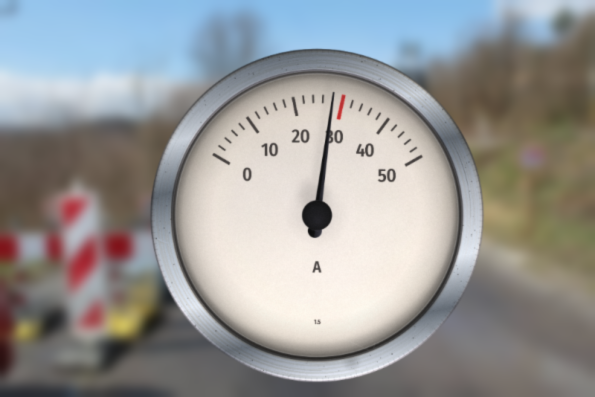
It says 28
